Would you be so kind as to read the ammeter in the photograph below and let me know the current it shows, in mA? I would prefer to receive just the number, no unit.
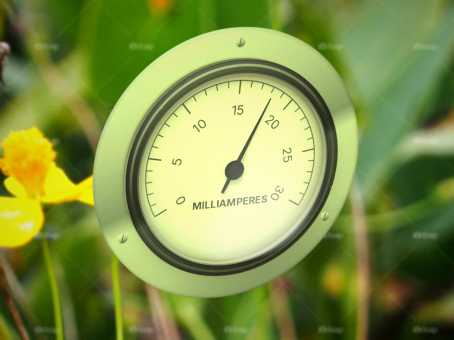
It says 18
